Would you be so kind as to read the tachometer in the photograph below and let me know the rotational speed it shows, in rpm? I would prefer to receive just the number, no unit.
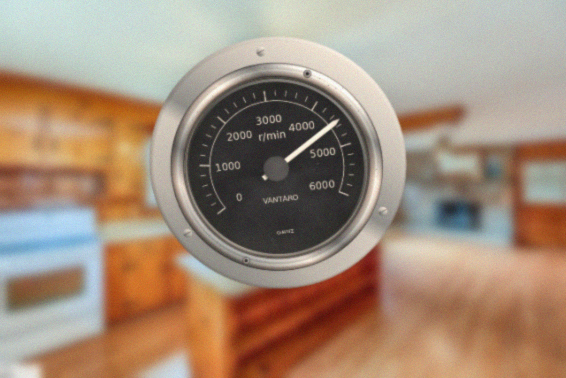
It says 4500
